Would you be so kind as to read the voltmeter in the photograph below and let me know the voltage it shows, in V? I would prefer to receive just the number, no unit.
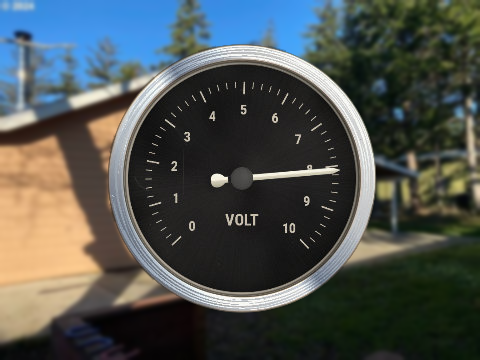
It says 8.1
